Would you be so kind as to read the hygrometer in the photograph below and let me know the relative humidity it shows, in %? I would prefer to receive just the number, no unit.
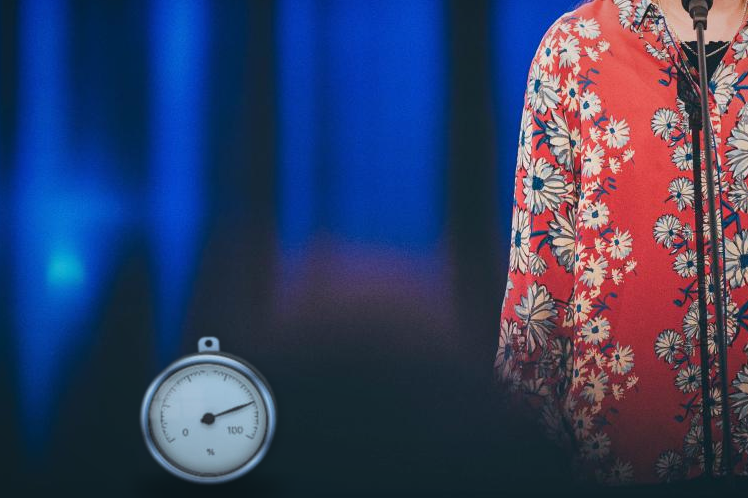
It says 80
